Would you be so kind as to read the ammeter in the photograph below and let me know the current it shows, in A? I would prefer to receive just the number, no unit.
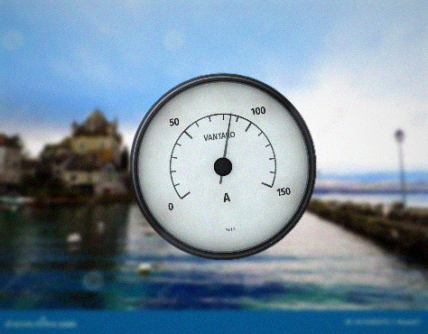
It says 85
